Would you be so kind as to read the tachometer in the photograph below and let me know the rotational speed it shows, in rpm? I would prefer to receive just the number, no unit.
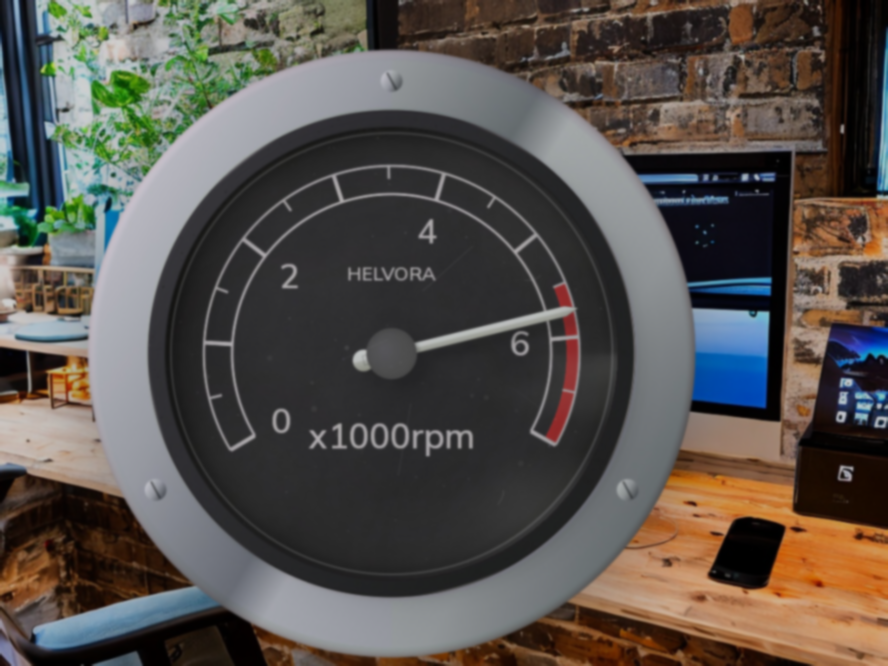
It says 5750
